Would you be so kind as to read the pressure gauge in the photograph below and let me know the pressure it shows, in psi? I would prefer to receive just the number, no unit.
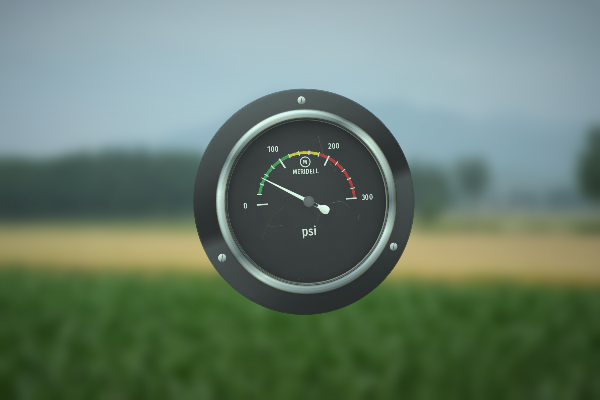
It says 50
